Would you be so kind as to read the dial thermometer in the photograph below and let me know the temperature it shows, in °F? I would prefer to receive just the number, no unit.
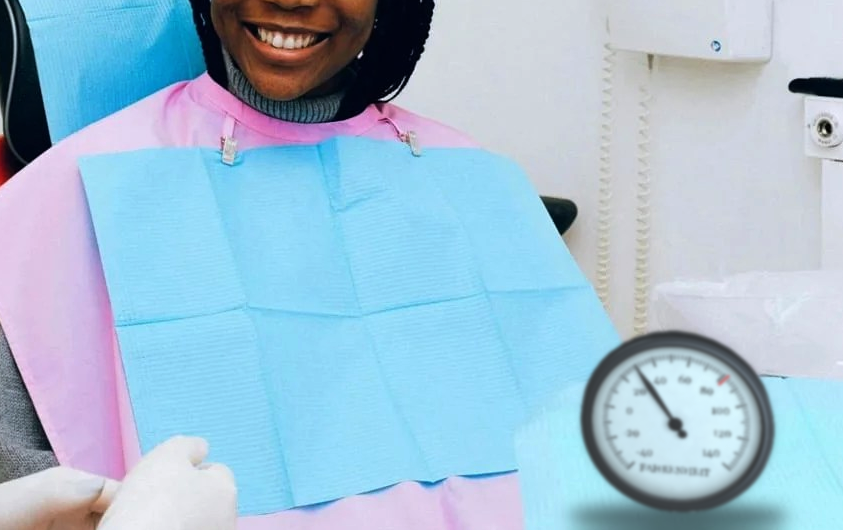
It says 30
